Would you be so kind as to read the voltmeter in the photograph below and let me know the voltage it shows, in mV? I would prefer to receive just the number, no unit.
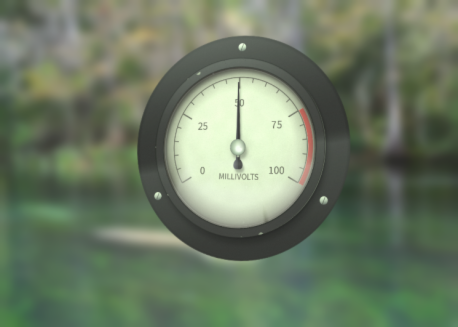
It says 50
